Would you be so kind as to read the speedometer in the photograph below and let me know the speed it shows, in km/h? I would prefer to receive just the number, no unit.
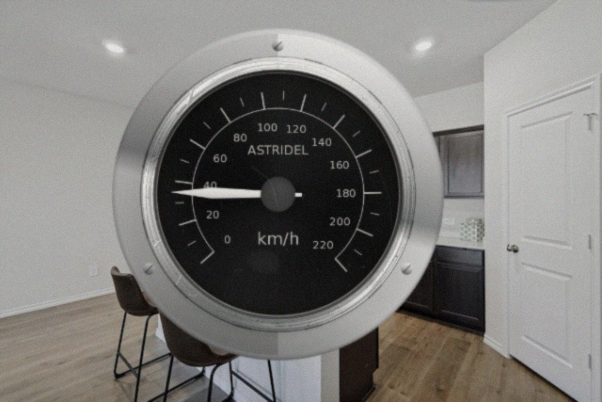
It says 35
